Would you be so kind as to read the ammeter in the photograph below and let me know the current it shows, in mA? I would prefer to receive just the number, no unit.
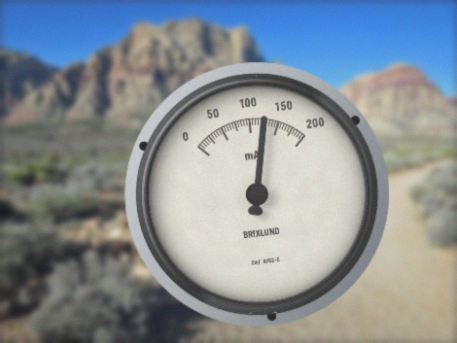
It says 125
